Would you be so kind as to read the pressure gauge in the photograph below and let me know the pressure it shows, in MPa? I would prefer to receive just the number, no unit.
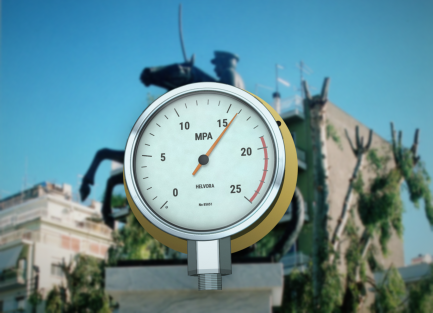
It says 16
